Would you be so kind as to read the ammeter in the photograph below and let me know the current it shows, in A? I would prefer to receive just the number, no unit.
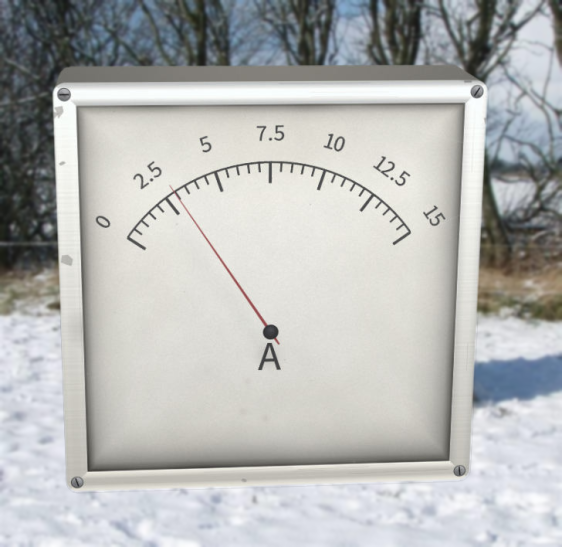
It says 3
